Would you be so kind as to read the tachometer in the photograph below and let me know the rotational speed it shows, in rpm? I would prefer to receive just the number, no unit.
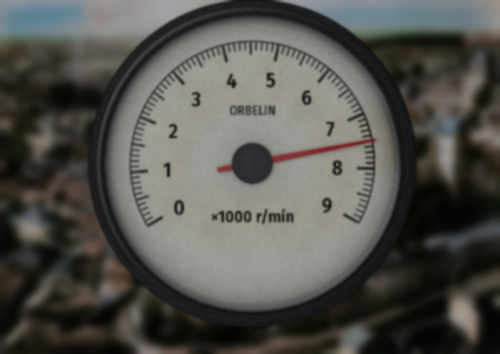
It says 7500
